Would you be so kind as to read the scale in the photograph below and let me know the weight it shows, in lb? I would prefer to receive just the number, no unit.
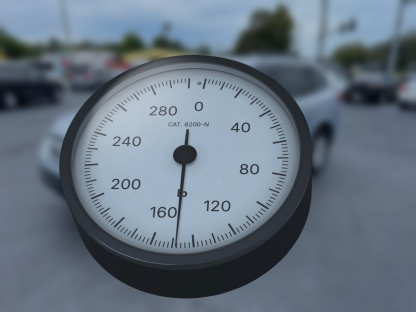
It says 148
